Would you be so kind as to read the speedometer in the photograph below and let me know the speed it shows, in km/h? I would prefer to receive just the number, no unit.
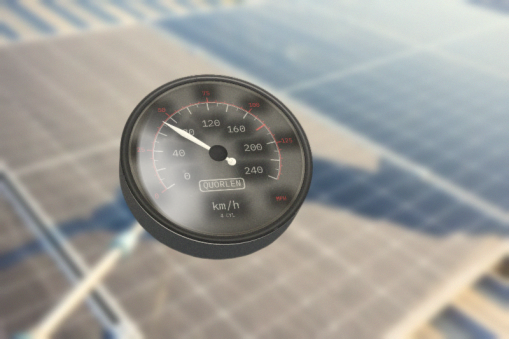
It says 70
